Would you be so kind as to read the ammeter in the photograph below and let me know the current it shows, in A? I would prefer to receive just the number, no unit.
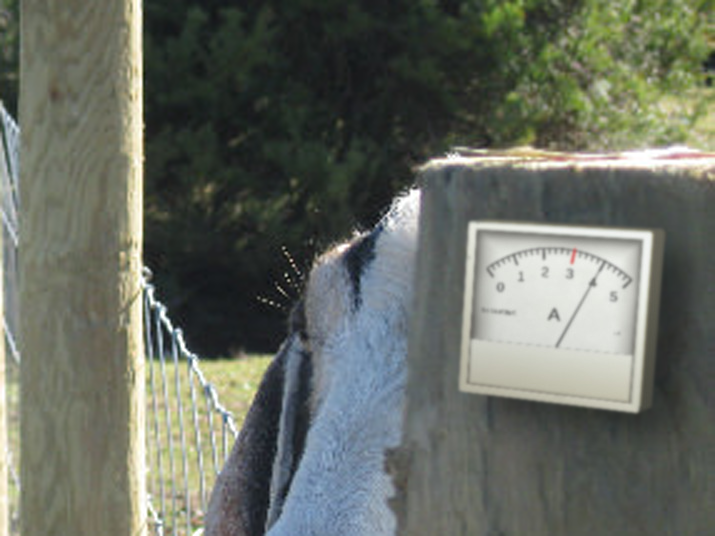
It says 4
